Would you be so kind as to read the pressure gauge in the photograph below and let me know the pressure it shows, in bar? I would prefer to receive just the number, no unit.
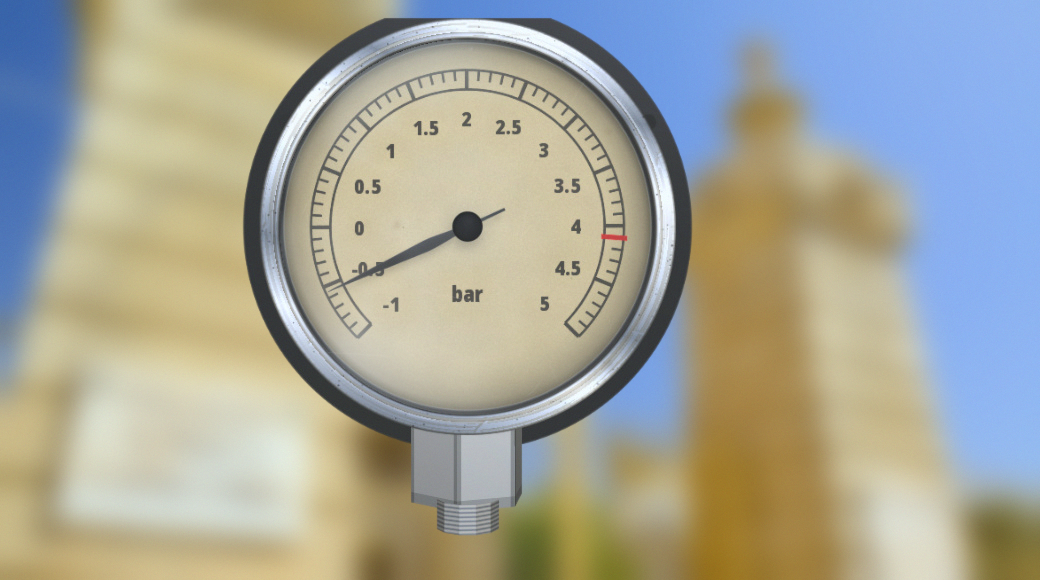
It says -0.55
